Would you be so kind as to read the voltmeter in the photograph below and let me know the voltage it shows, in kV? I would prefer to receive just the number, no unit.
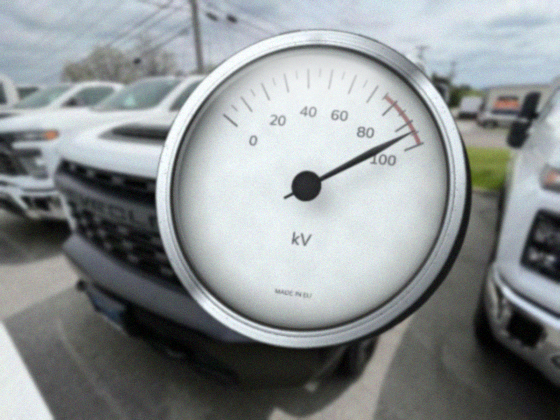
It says 95
